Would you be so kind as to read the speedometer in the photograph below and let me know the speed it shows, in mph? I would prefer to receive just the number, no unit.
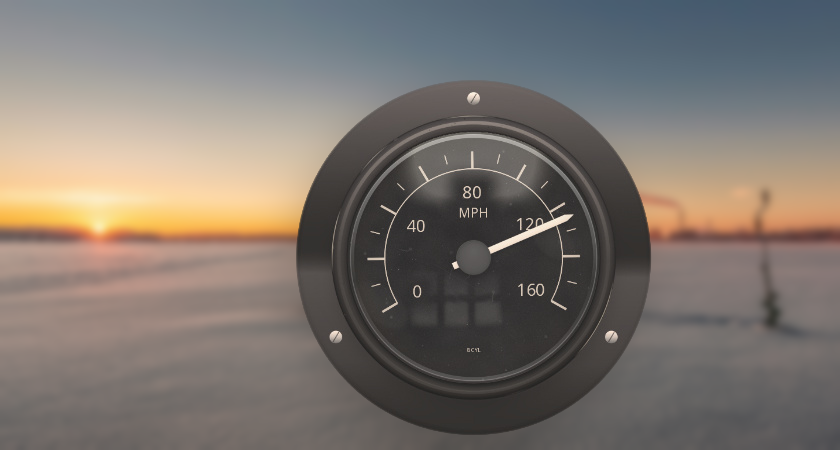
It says 125
